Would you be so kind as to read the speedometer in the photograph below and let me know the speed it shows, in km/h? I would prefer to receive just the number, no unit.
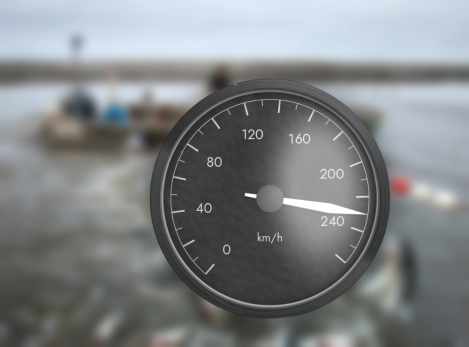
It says 230
